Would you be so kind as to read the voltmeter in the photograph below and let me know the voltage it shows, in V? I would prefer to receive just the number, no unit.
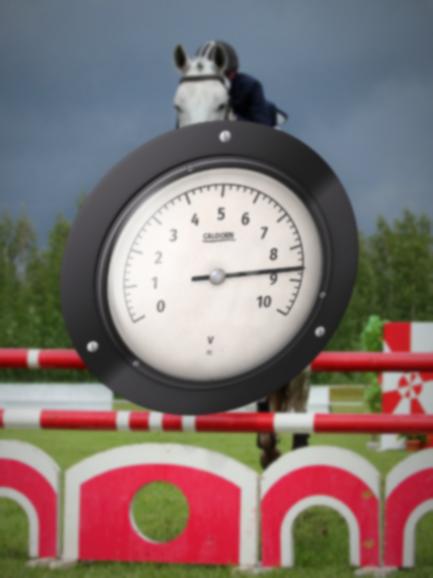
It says 8.6
